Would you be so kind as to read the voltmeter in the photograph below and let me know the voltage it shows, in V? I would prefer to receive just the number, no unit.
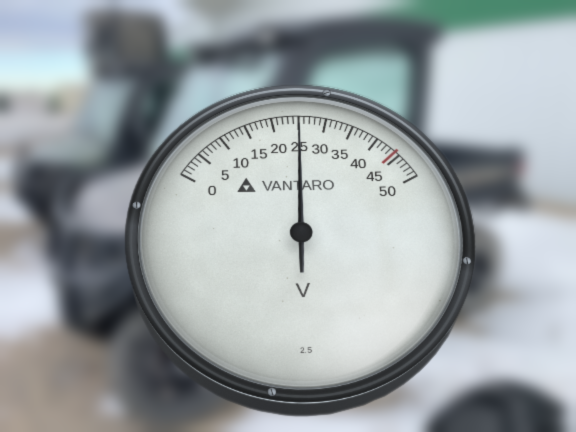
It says 25
